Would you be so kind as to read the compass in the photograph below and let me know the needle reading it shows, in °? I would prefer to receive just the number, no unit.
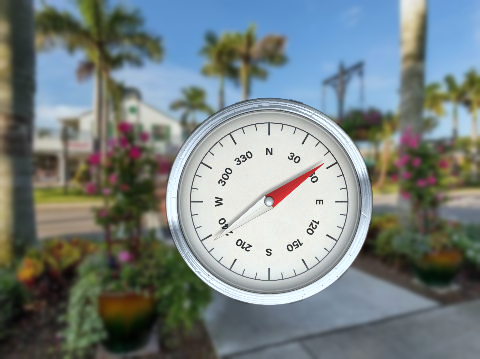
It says 55
